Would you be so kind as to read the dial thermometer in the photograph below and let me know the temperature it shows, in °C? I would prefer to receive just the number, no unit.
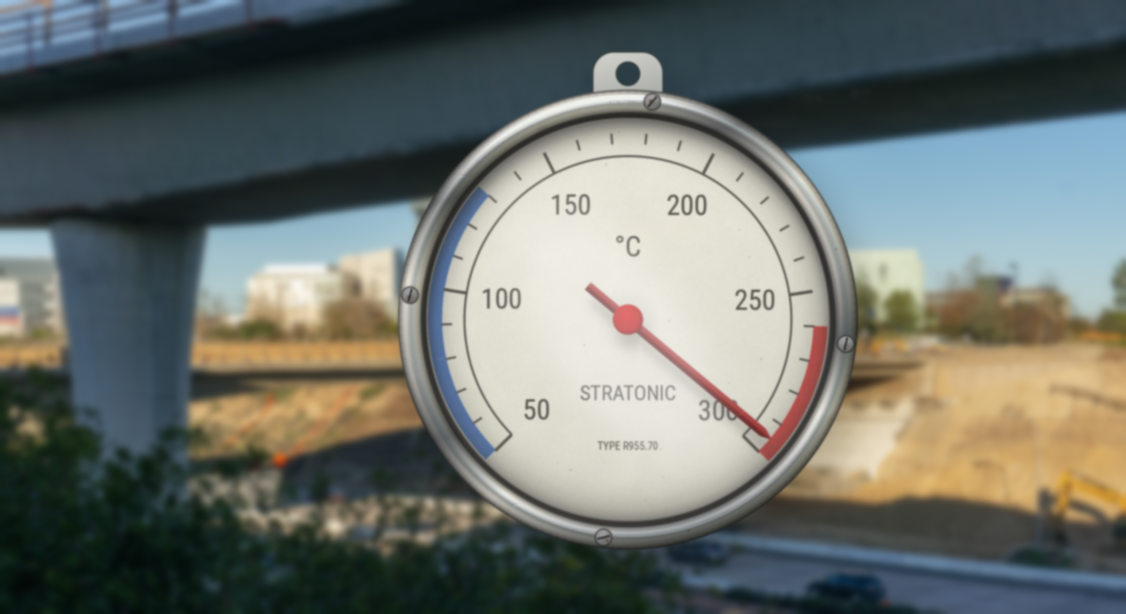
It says 295
